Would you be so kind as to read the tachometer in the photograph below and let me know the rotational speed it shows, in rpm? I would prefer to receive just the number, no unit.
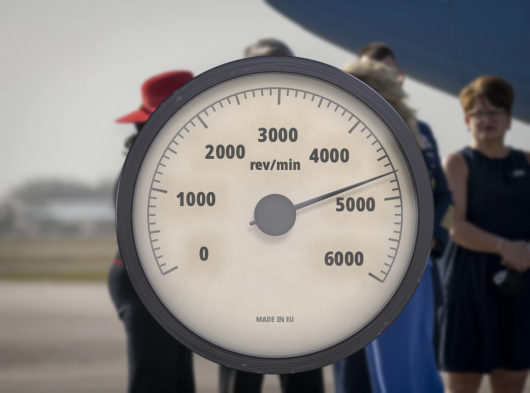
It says 4700
